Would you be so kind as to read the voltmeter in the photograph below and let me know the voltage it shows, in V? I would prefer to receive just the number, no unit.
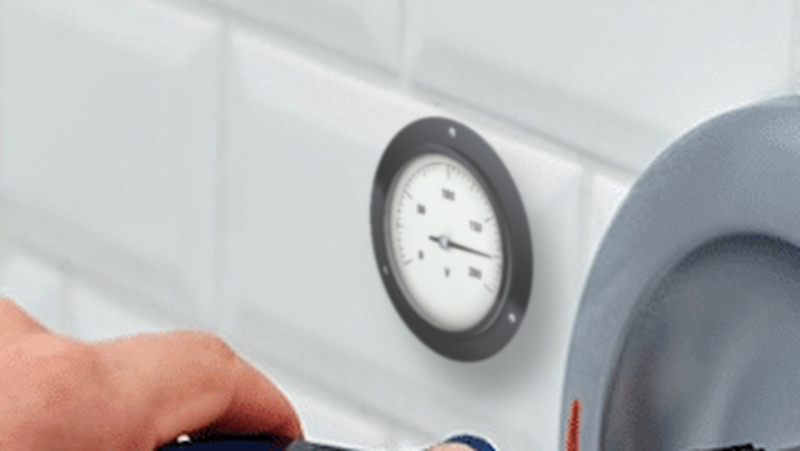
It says 175
